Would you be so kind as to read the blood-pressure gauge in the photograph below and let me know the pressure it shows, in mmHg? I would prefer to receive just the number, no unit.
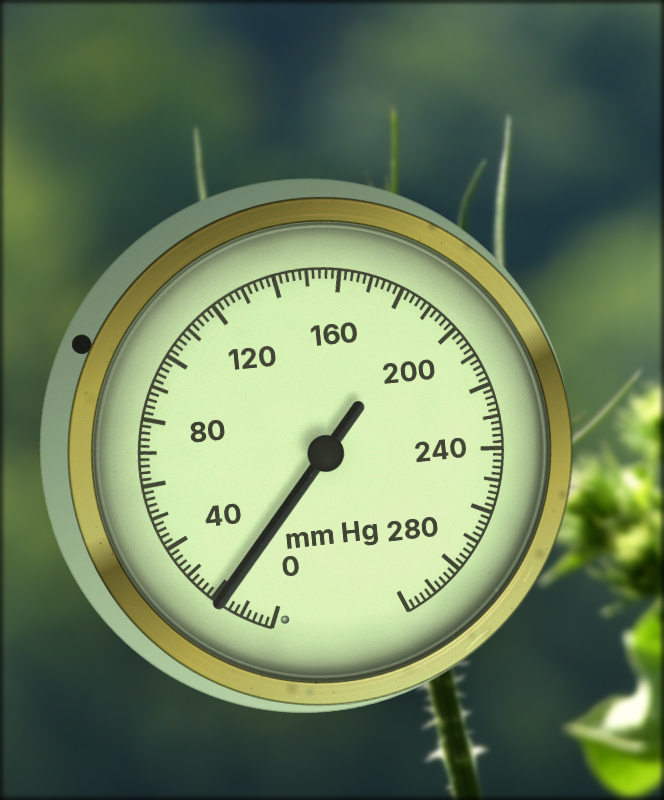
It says 18
